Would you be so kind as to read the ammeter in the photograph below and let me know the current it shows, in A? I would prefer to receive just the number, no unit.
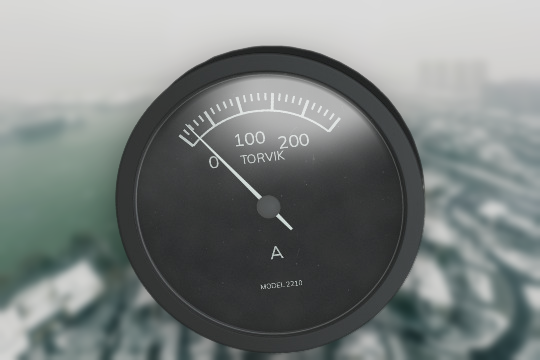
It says 20
